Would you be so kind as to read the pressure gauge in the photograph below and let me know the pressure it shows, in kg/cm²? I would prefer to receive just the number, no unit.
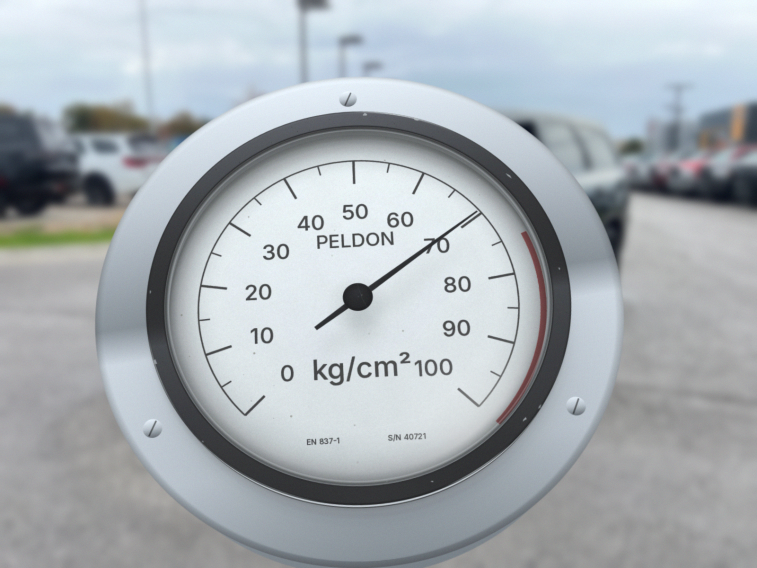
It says 70
